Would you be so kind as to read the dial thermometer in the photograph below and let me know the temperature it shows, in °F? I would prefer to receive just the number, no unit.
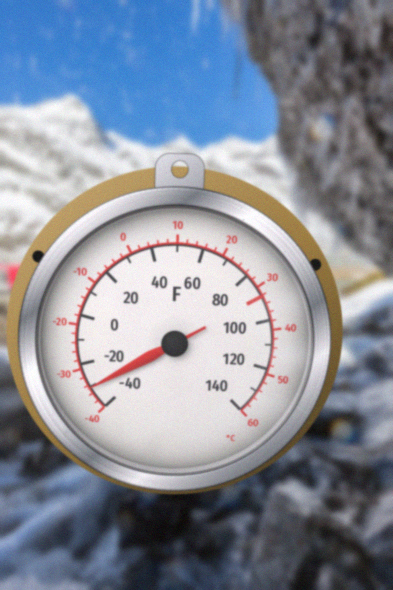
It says -30
